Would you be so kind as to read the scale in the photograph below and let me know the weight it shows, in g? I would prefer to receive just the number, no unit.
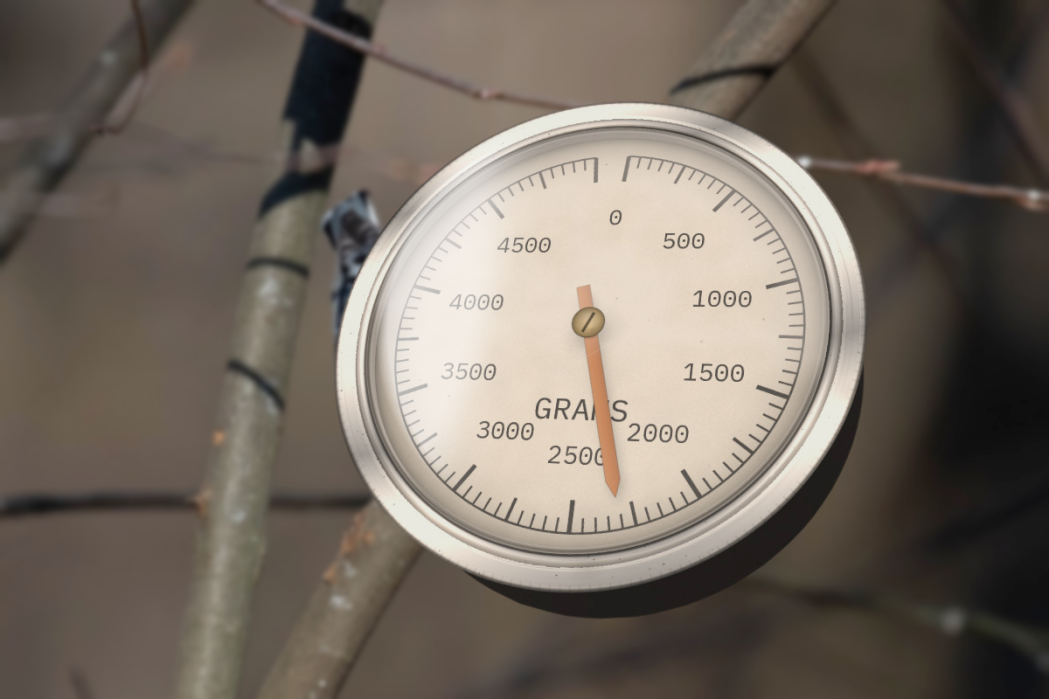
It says 2300
